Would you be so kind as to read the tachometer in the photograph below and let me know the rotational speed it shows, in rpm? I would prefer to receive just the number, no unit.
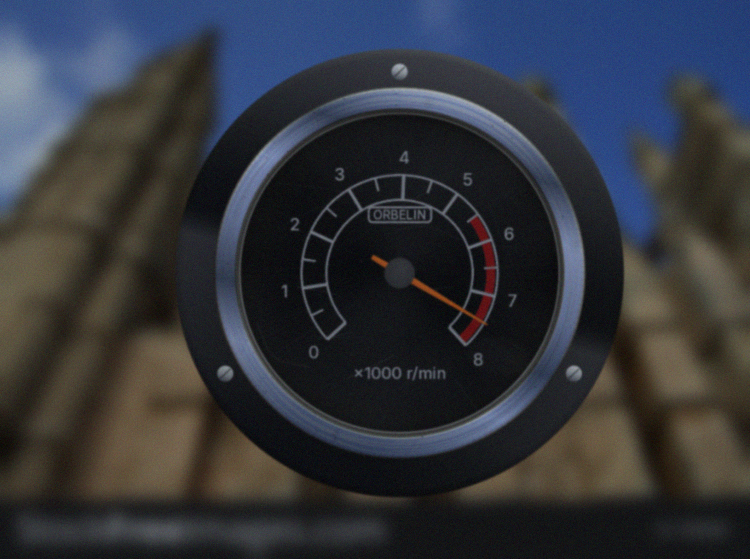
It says 7500
